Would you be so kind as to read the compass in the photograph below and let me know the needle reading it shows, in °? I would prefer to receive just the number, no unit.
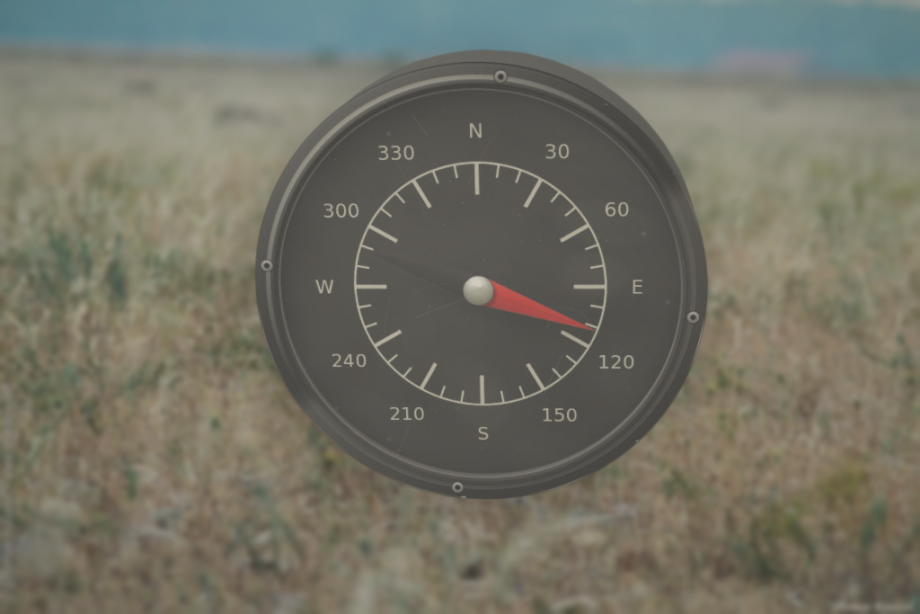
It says 110
